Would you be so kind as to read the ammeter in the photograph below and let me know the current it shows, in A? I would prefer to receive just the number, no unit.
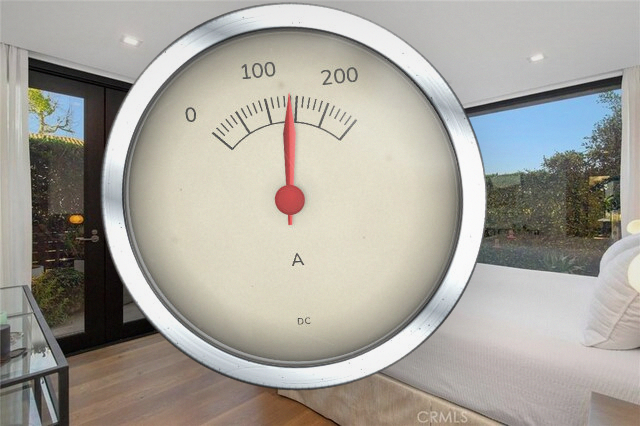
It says 140
